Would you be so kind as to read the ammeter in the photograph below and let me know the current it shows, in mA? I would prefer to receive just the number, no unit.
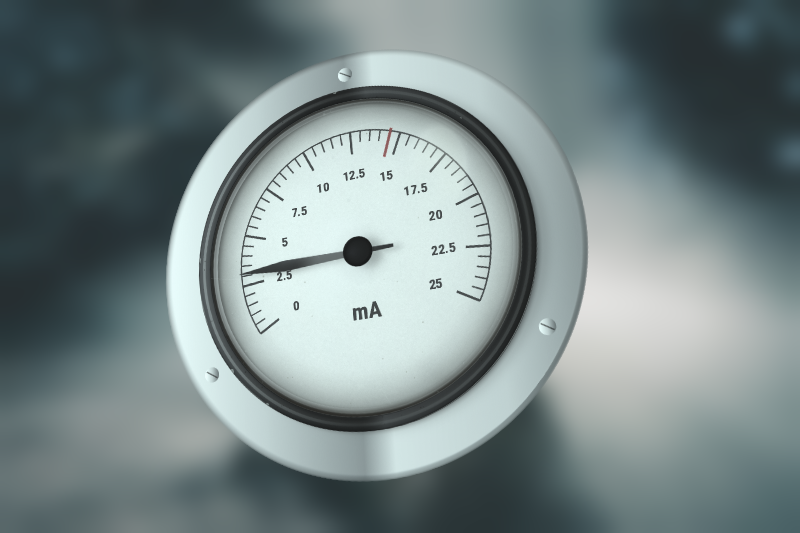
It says 3
